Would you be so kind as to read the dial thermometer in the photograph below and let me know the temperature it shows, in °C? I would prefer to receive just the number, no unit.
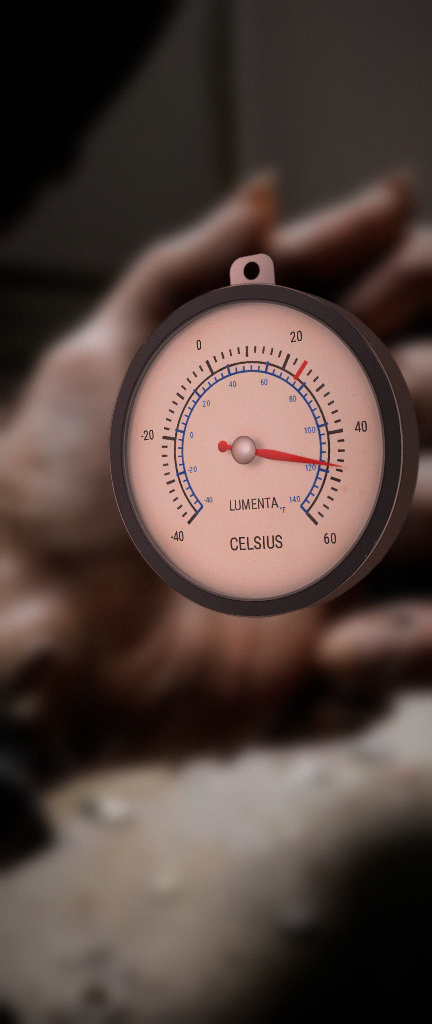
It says 47
